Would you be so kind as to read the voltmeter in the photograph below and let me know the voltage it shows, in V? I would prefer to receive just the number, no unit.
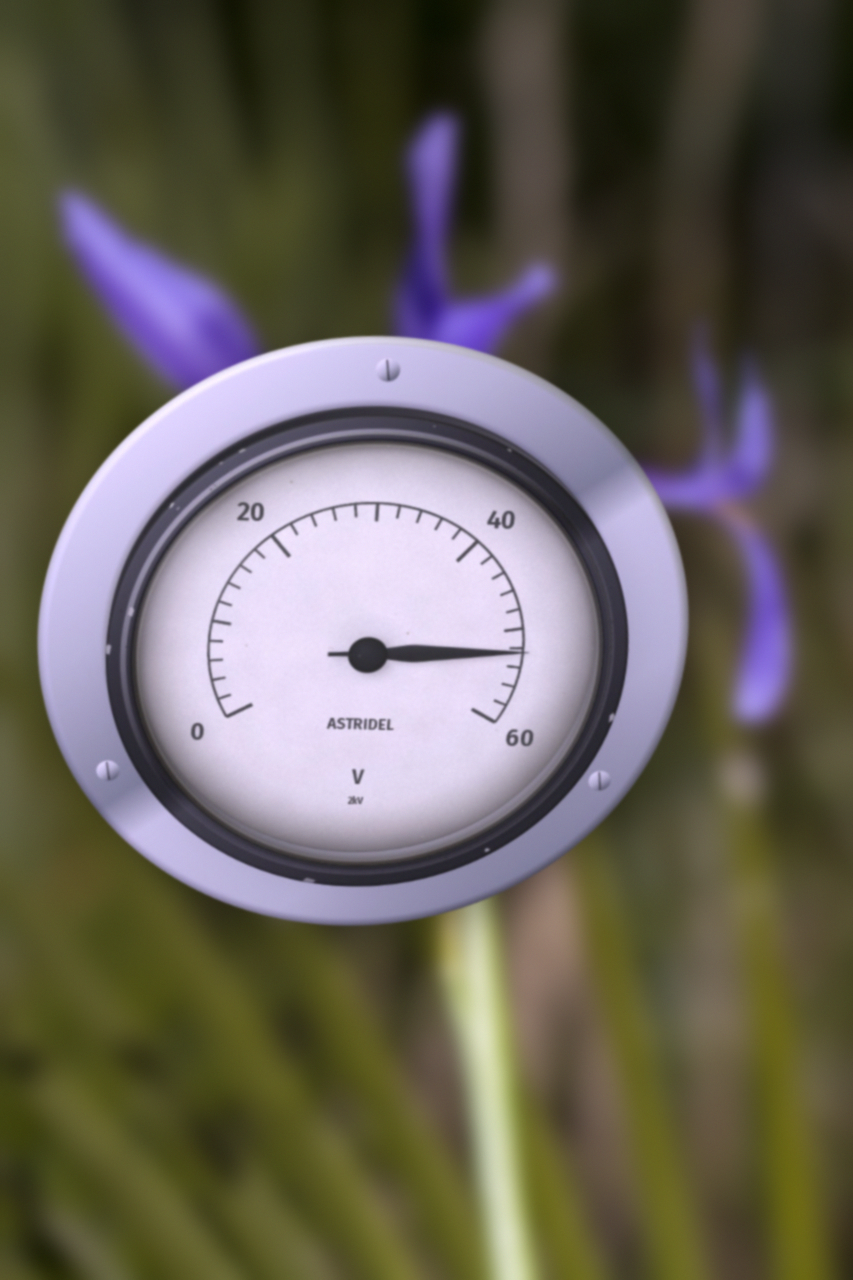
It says 52
